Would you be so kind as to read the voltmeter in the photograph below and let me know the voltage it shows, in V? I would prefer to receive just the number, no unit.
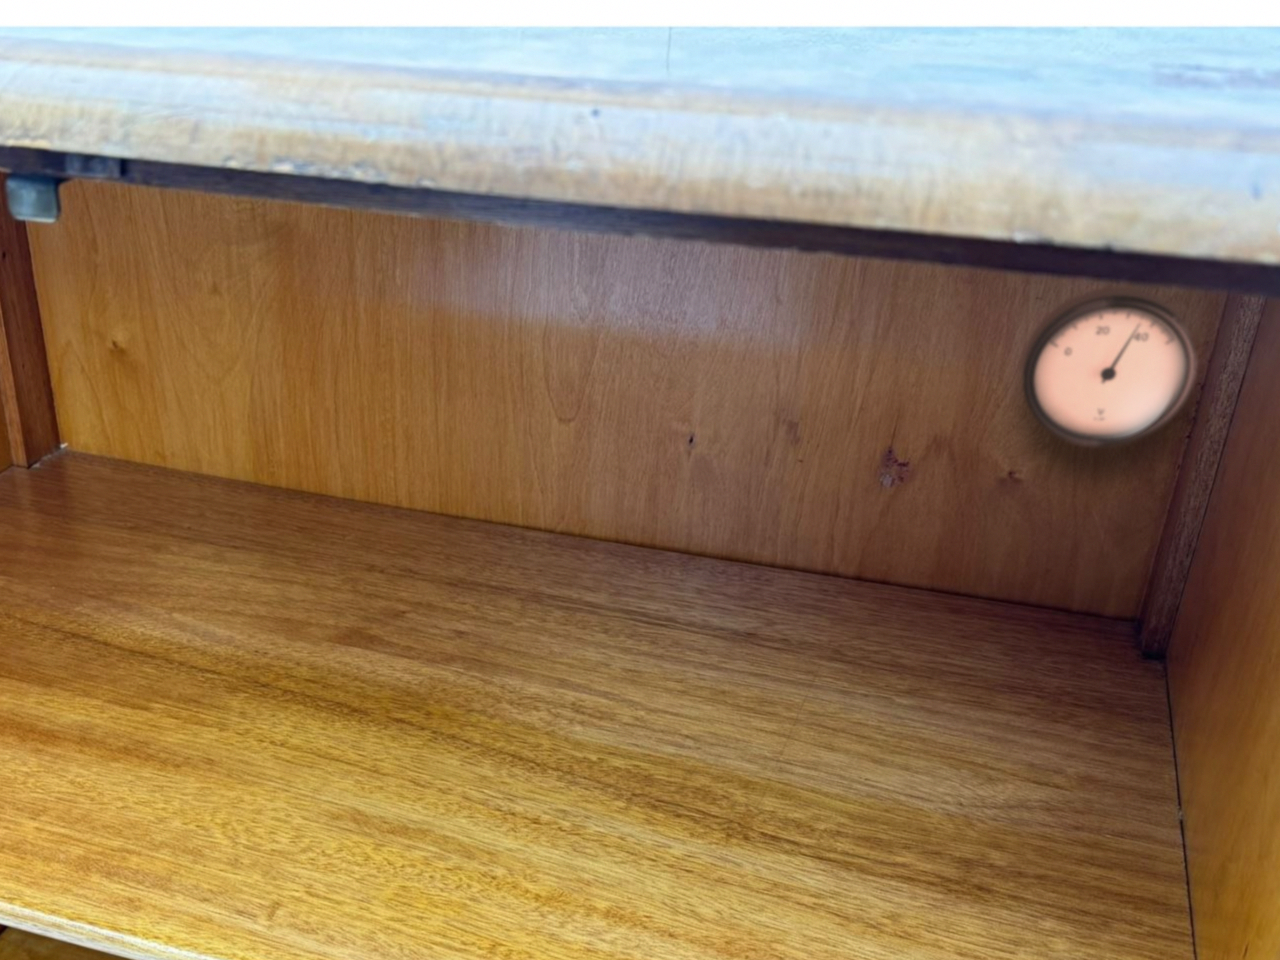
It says 35
